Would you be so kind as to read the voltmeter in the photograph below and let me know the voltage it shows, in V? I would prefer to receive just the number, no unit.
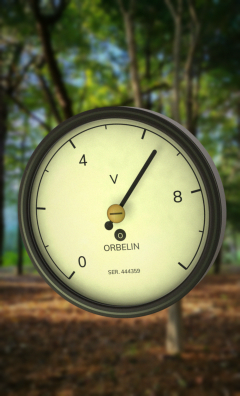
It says 6.5
